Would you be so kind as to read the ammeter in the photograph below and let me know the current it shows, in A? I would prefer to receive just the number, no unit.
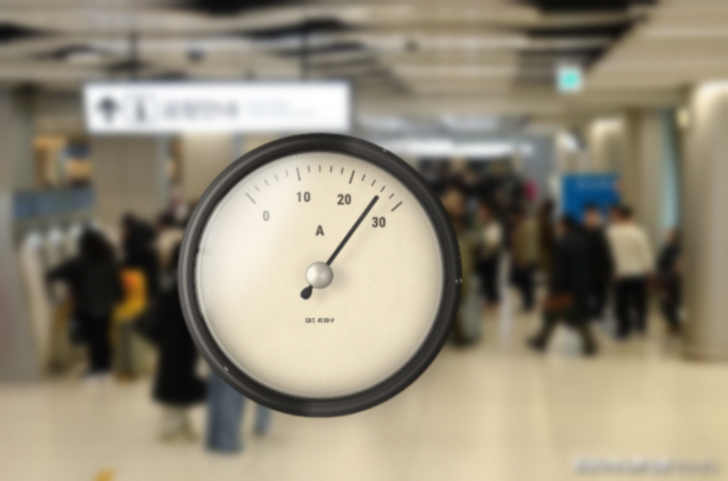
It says 26
